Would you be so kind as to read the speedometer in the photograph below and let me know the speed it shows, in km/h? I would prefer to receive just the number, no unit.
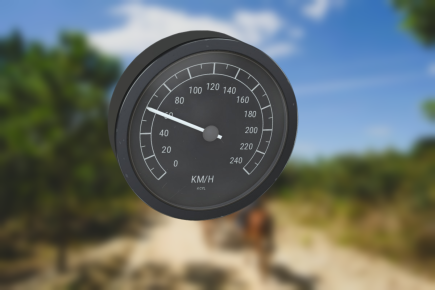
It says 60
